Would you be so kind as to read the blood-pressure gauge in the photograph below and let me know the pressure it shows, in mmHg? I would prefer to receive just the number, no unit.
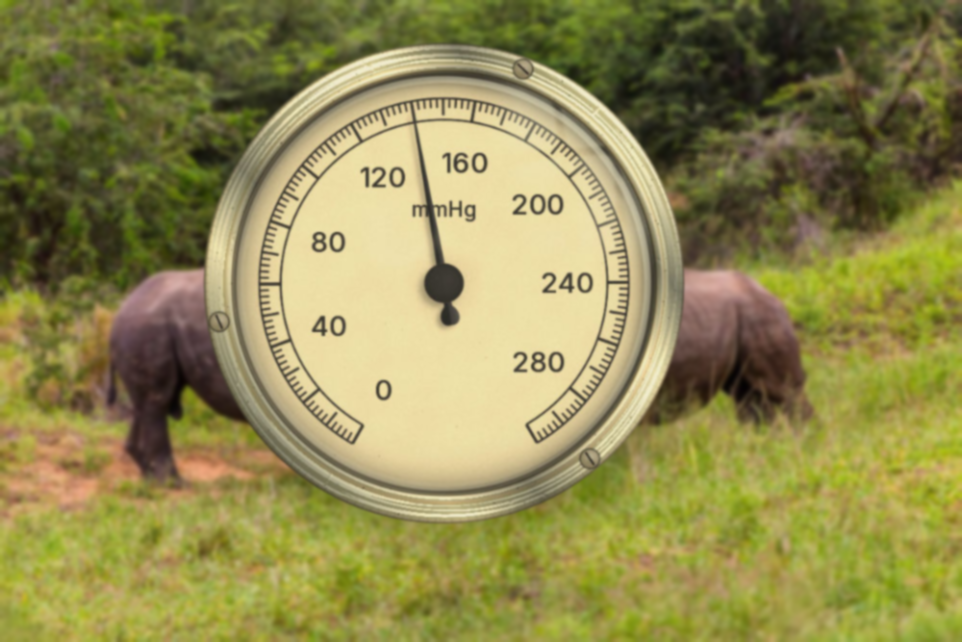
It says 140
